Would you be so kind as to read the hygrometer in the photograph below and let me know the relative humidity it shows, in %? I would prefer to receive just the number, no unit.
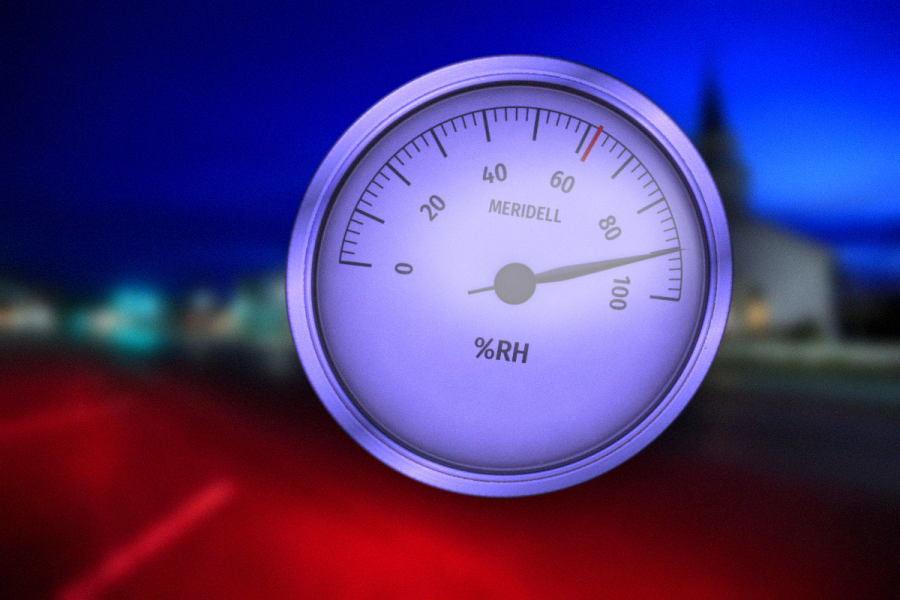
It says 90
